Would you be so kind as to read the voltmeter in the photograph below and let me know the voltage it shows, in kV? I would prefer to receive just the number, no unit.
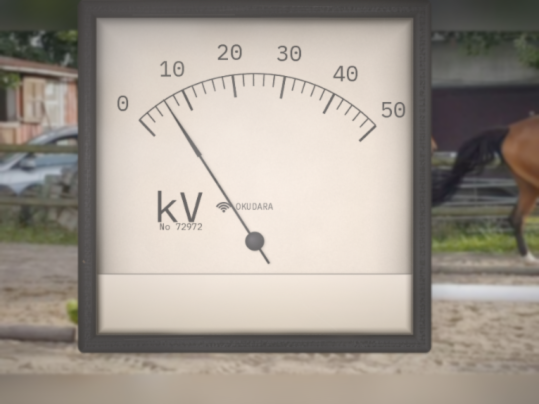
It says 6
